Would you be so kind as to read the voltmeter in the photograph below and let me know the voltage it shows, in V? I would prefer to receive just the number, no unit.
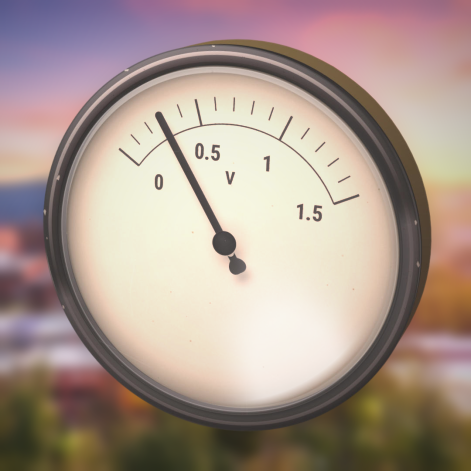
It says 0.3
